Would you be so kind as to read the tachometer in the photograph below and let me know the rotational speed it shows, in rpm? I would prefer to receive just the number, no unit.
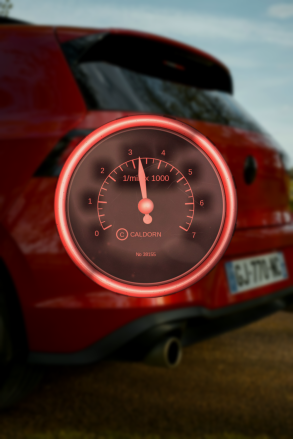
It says 3250
